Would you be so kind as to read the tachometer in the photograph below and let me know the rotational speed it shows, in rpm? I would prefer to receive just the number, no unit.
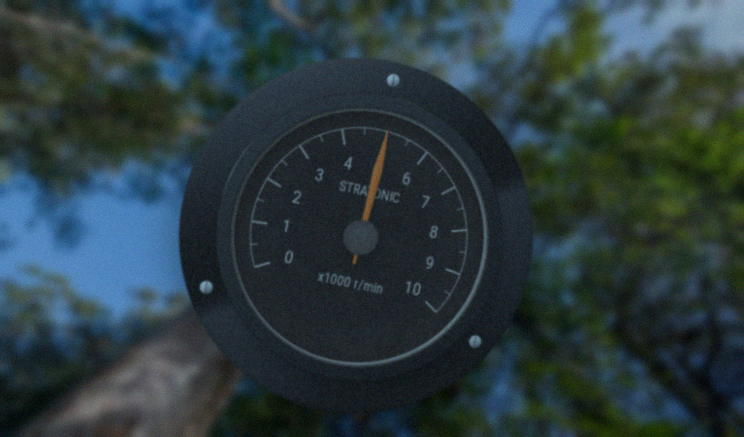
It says 5000
